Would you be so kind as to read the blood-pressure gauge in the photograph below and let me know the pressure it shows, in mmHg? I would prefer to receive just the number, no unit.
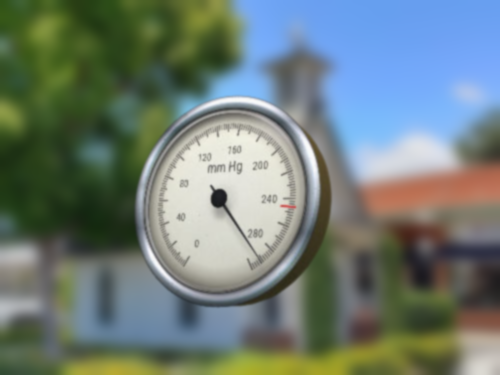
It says 290
